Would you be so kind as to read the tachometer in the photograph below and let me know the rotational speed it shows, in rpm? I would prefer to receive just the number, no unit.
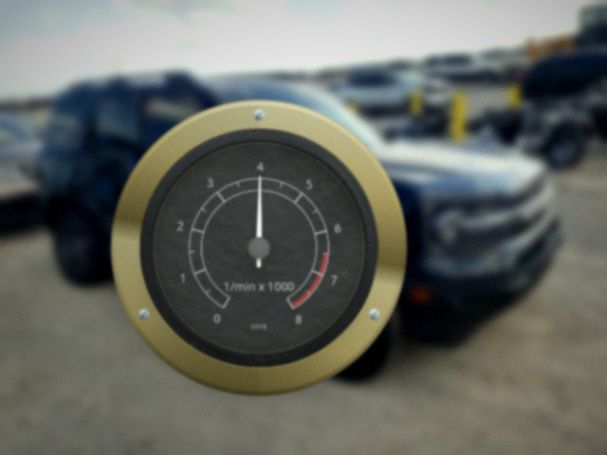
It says 4000
